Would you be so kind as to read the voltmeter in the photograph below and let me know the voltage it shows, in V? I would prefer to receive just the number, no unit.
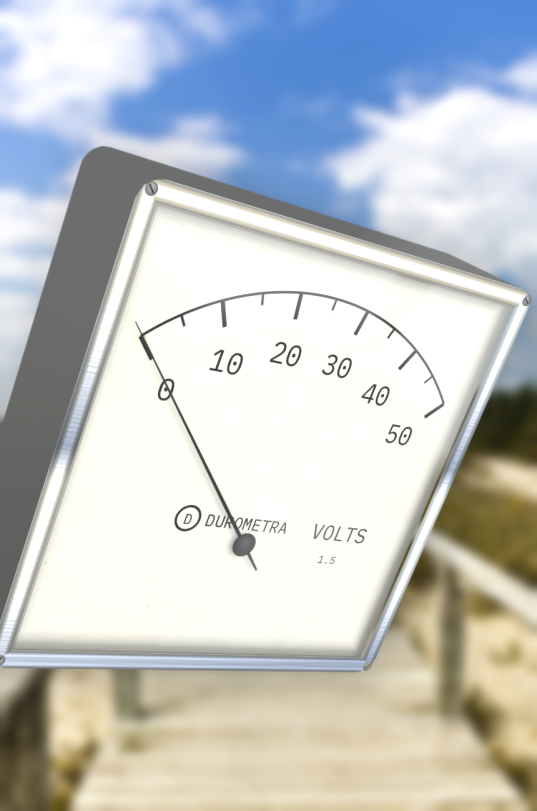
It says 0
